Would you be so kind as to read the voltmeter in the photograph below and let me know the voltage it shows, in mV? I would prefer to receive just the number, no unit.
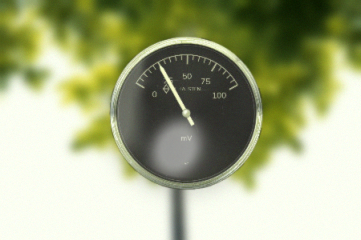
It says 25
